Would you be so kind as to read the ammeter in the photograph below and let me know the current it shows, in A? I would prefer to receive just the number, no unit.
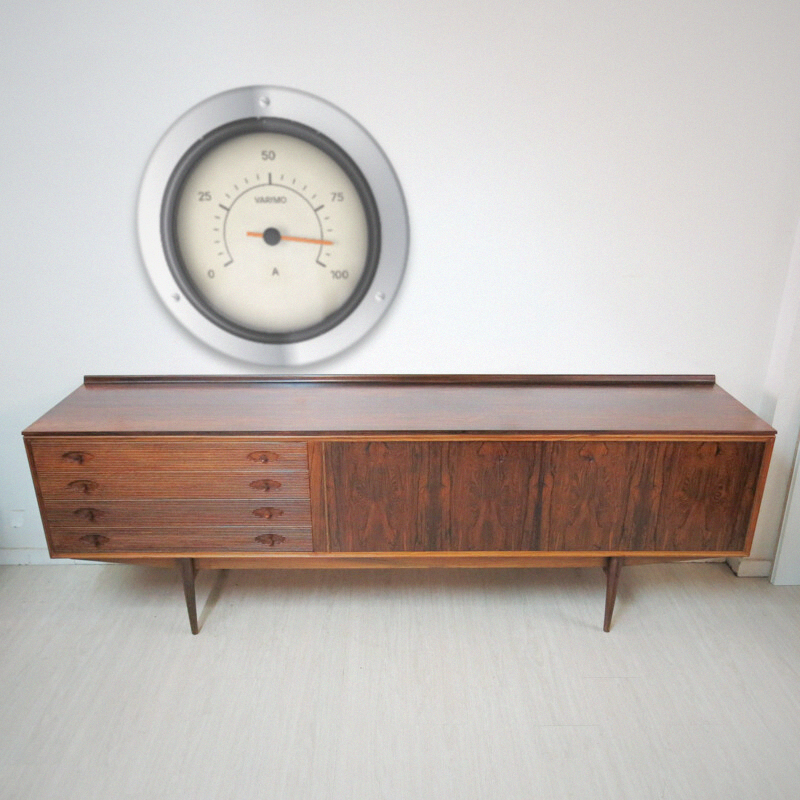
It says 90
